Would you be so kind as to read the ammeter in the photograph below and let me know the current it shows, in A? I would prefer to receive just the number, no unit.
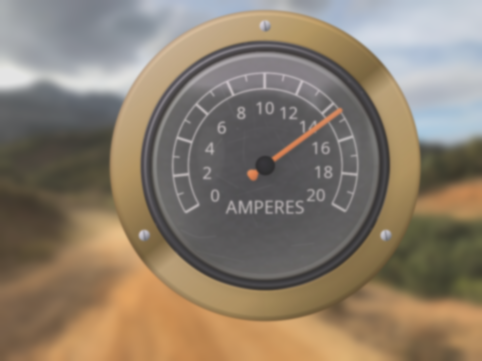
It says 14.5
